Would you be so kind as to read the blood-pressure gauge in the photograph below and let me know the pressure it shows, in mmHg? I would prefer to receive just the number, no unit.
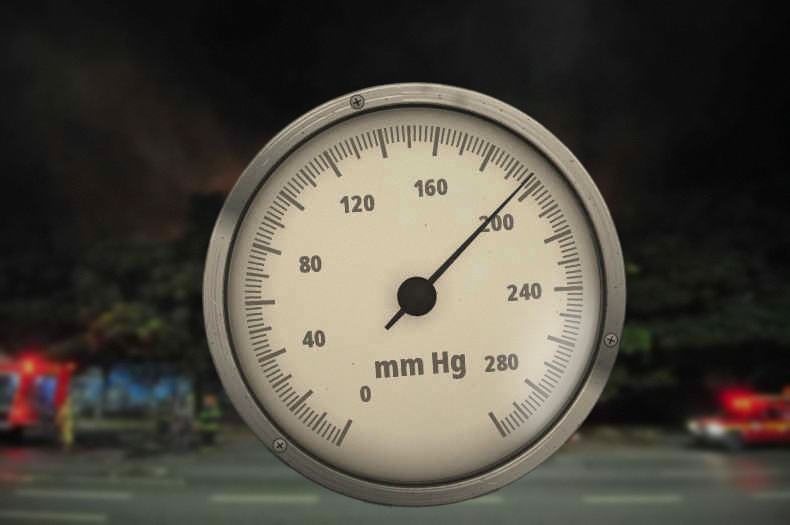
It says 196
